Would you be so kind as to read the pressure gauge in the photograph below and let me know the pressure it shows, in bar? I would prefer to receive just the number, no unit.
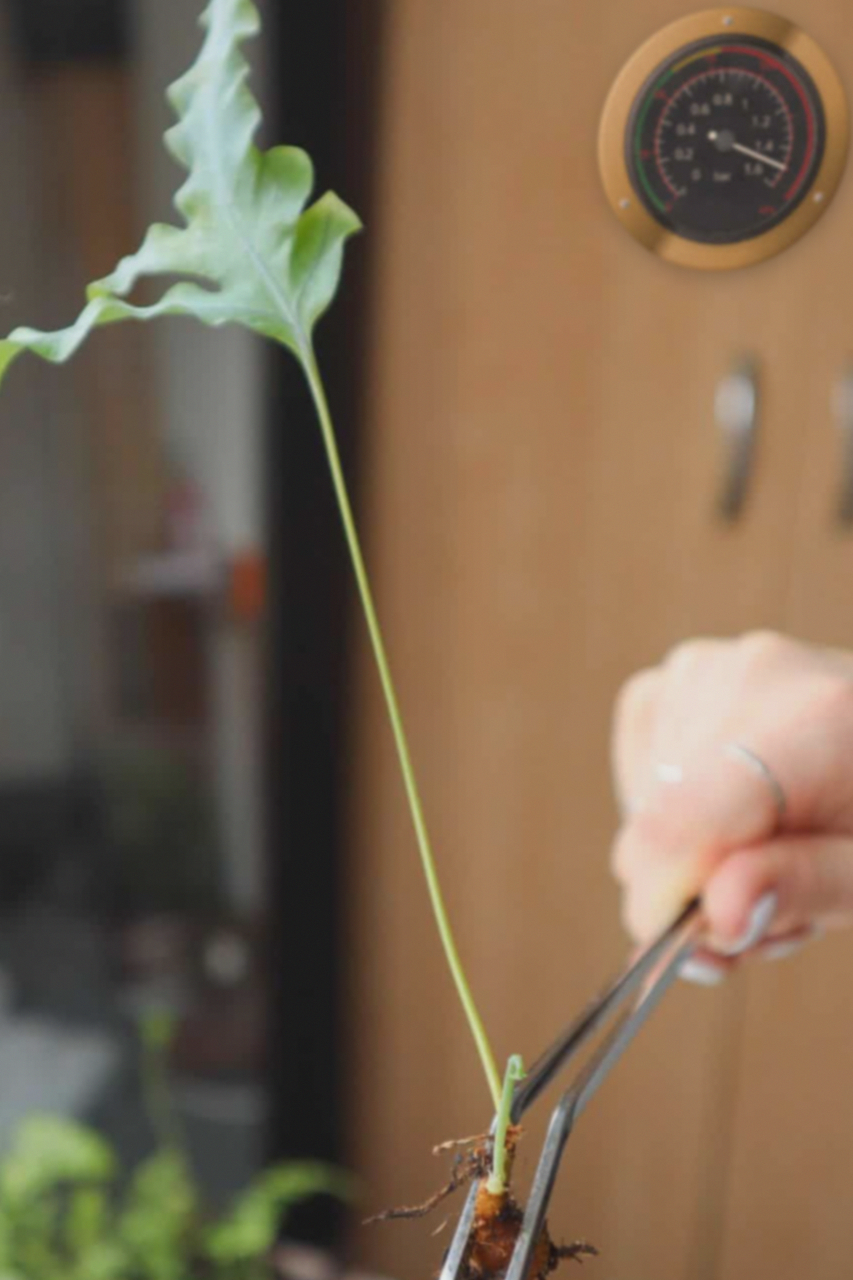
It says 1.5
